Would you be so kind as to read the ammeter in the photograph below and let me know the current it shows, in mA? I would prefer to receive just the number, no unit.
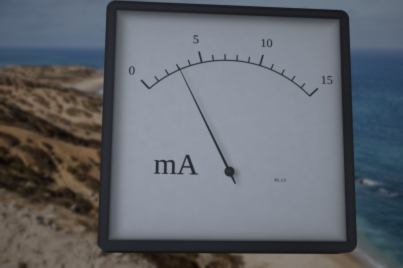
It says 3
